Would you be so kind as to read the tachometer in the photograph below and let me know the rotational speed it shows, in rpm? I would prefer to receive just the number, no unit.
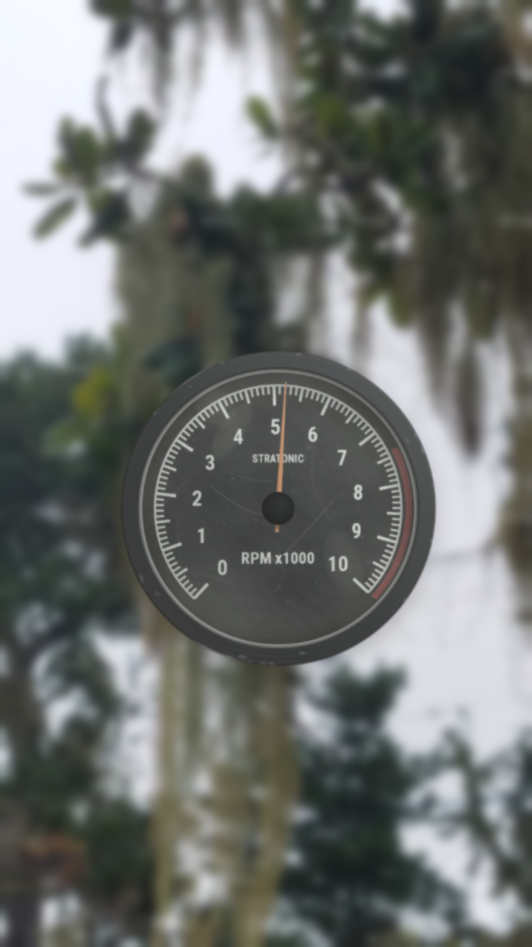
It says 5200
